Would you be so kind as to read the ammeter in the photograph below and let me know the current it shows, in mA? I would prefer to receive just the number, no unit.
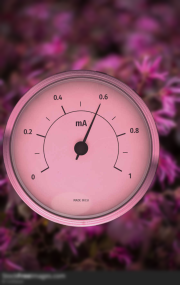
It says 0.6
